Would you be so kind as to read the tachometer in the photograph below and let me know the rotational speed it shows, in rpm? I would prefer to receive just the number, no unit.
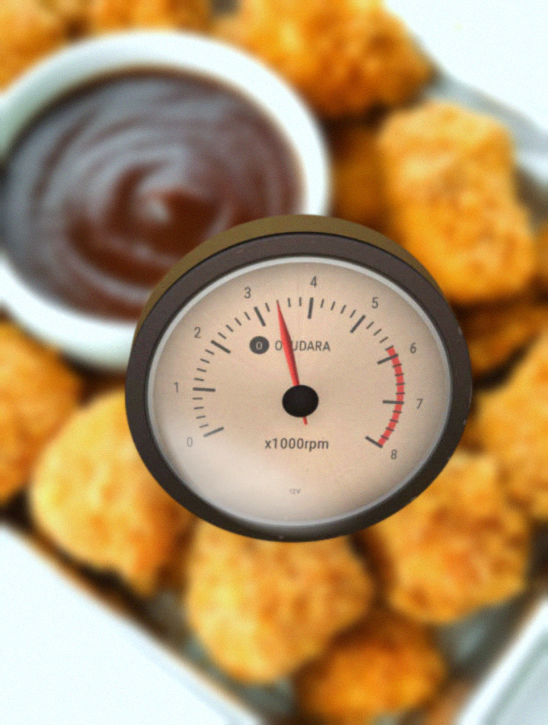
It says 3400
